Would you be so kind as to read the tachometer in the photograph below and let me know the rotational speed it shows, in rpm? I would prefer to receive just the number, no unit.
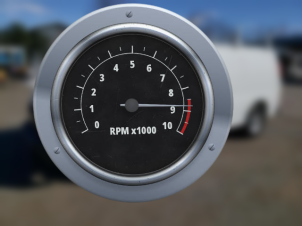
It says 8750
